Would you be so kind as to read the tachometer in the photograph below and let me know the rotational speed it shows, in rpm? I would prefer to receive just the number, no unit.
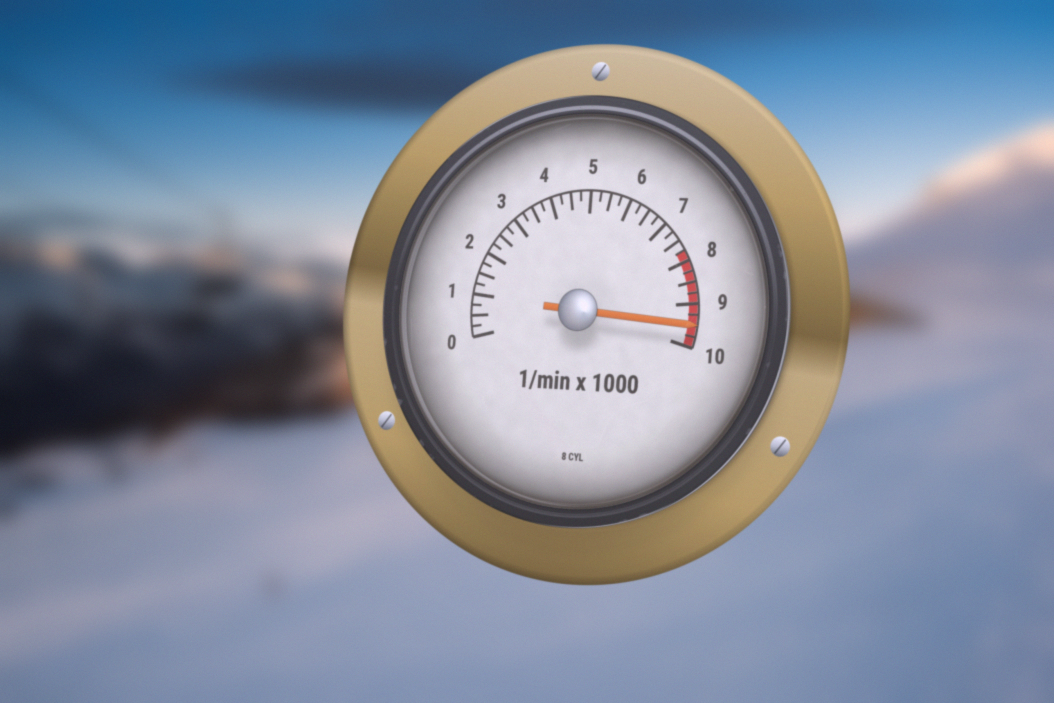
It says 9500
